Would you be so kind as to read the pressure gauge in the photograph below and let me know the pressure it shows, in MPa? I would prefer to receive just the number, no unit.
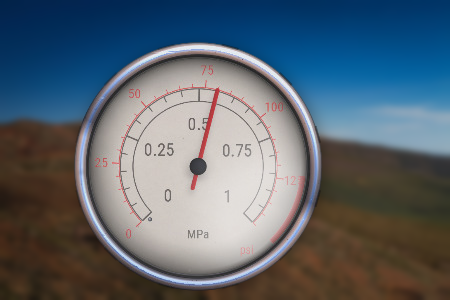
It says 0.55
